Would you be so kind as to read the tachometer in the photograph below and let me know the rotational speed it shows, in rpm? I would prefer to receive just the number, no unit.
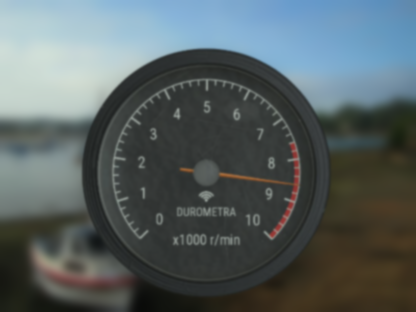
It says 8600
